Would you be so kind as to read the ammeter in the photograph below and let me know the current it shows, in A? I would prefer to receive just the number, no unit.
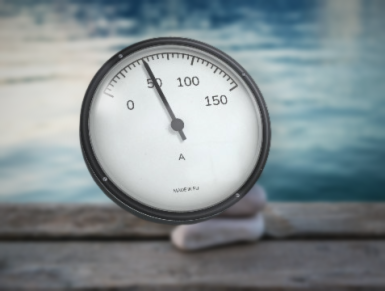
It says 50
